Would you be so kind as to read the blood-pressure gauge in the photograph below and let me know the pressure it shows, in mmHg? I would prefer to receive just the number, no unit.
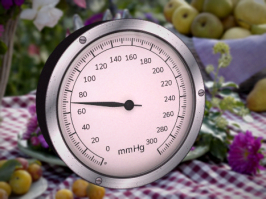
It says 70
